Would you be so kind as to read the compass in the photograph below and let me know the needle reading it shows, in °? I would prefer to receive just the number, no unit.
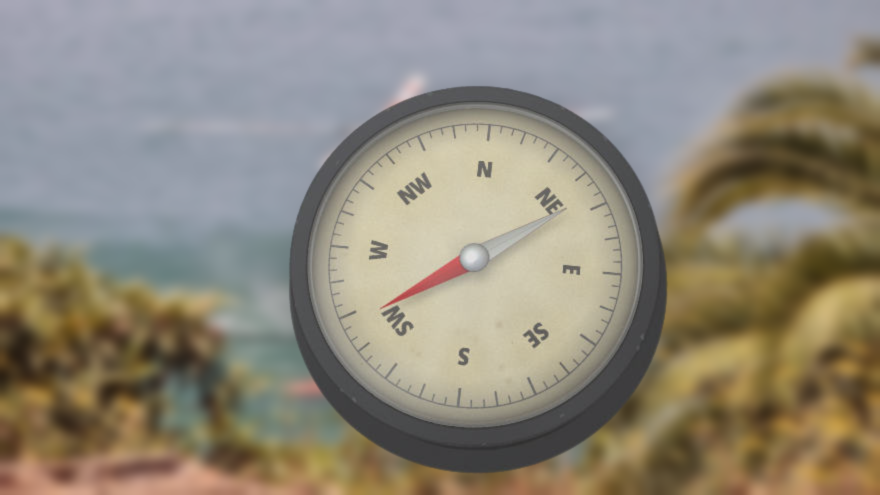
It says 235
